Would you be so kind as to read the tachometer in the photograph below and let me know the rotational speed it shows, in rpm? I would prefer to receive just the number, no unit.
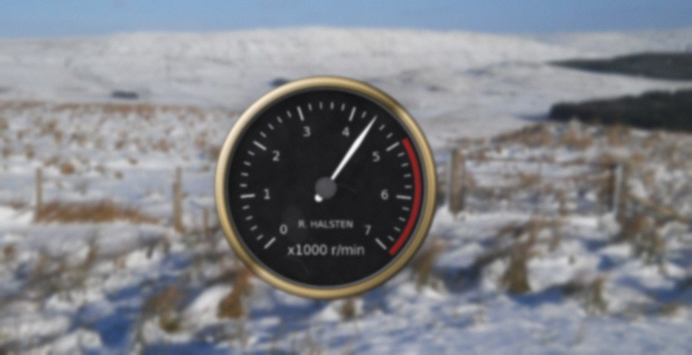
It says 4400
